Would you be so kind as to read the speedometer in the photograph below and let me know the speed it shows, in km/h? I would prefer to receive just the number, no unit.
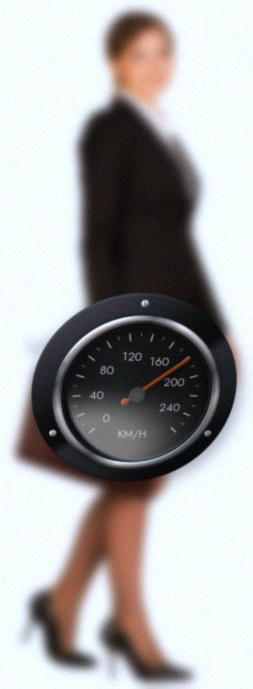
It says 180
